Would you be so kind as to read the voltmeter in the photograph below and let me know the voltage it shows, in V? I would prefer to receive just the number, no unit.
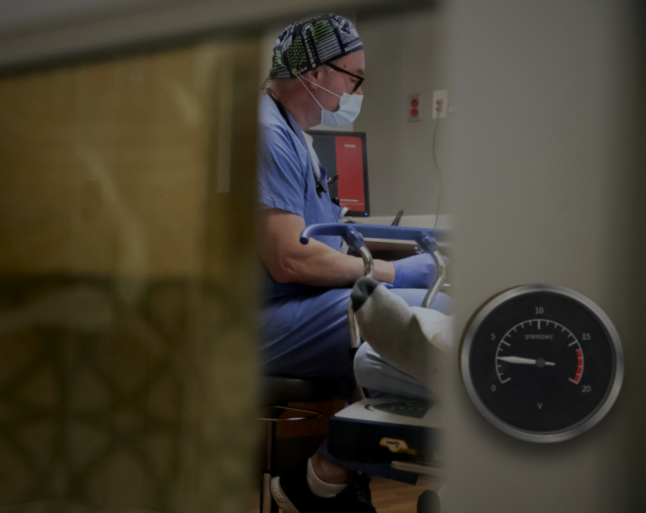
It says 3
